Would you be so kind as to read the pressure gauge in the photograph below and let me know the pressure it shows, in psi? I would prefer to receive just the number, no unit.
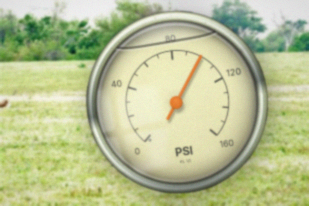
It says 100
